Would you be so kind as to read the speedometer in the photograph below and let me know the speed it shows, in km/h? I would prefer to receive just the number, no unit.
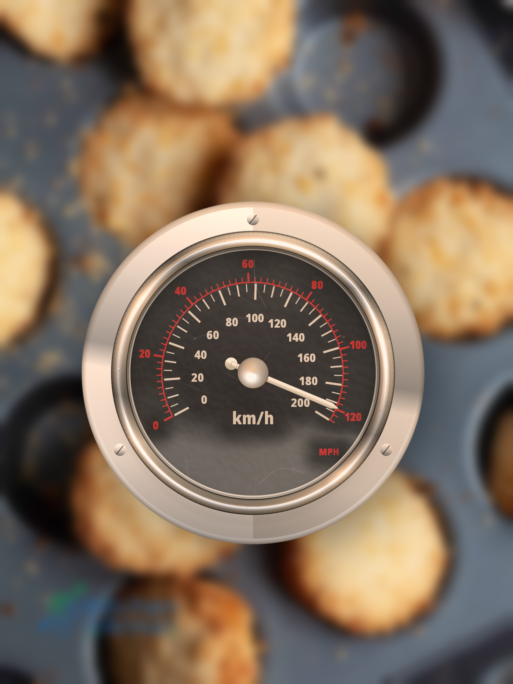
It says 192.5
